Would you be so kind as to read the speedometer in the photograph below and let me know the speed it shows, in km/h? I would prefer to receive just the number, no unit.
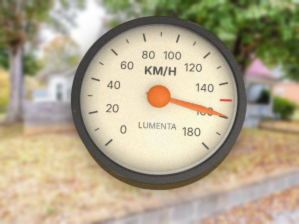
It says 160
